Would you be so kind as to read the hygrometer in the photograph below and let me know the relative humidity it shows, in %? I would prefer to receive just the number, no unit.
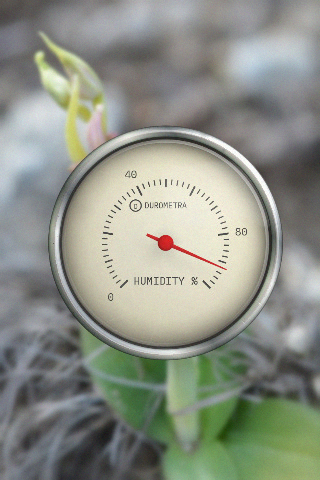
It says 92
